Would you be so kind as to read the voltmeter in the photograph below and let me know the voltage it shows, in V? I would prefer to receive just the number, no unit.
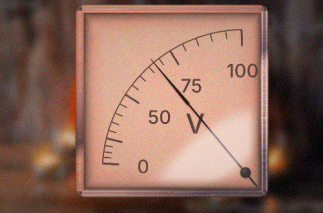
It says 67.5
